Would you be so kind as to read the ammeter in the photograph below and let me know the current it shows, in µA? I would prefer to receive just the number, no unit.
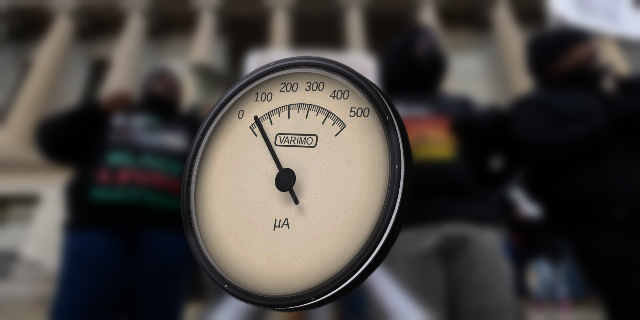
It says 50
